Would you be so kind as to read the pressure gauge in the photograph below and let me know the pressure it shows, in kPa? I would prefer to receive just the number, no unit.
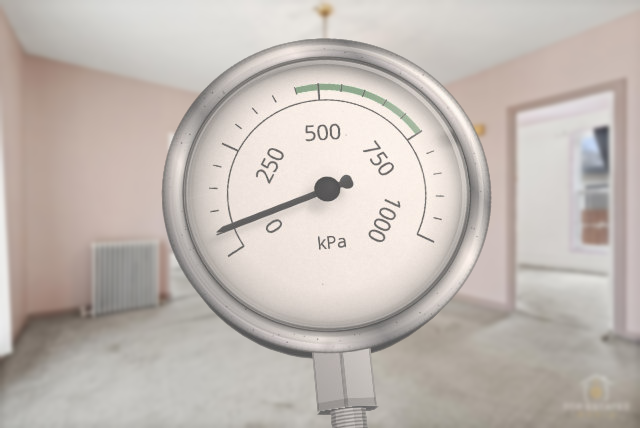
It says 50
